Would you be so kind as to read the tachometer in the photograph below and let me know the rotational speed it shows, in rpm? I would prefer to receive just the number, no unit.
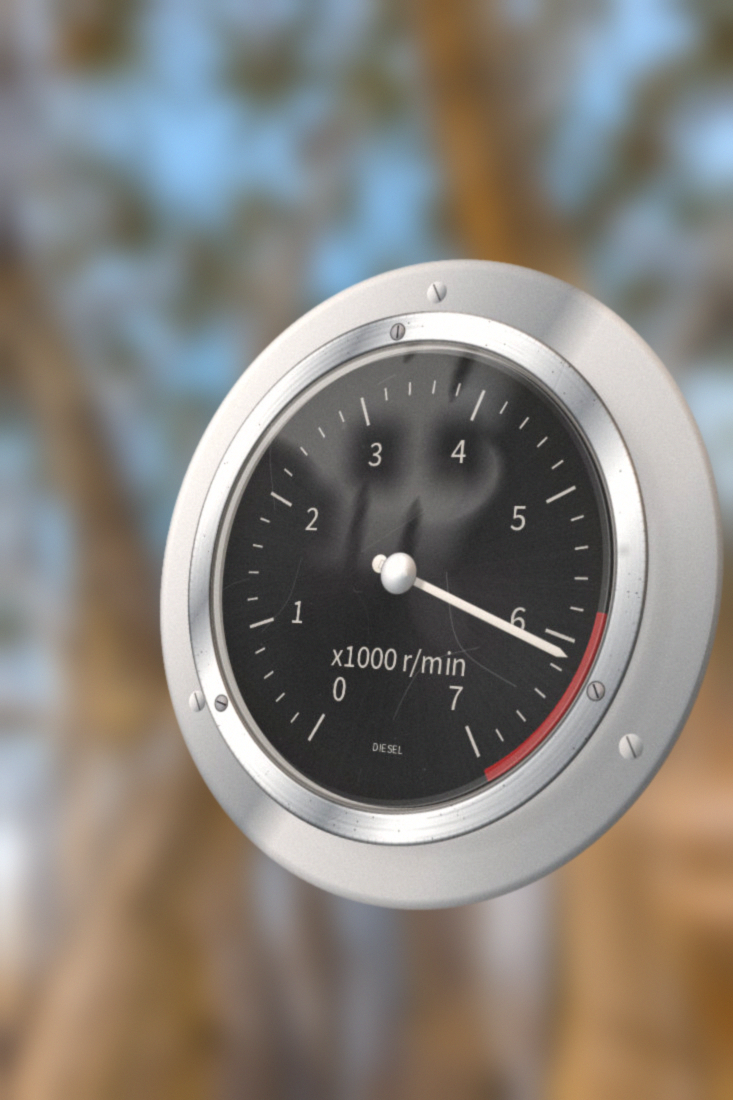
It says 6100
